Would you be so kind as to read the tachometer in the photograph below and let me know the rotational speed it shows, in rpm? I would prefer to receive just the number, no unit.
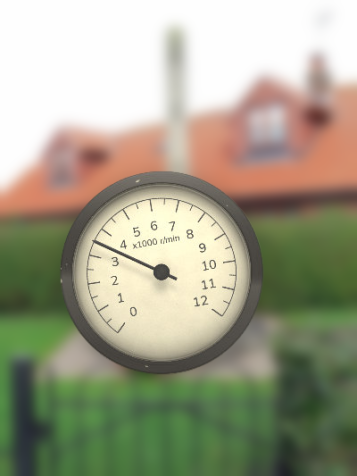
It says 3500
